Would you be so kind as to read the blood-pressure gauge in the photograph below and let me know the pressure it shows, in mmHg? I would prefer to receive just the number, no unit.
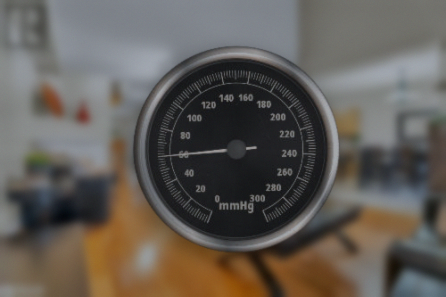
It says 60
